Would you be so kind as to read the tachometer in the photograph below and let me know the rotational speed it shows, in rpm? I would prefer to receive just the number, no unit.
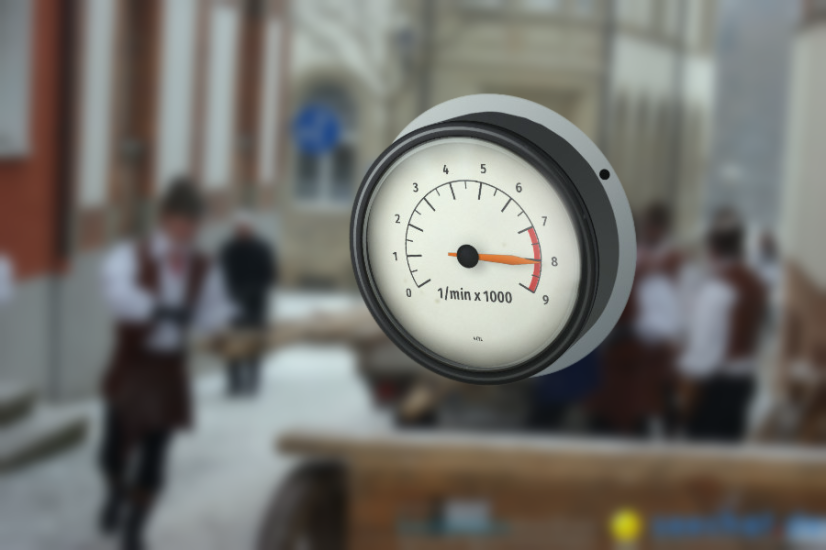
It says 8000
